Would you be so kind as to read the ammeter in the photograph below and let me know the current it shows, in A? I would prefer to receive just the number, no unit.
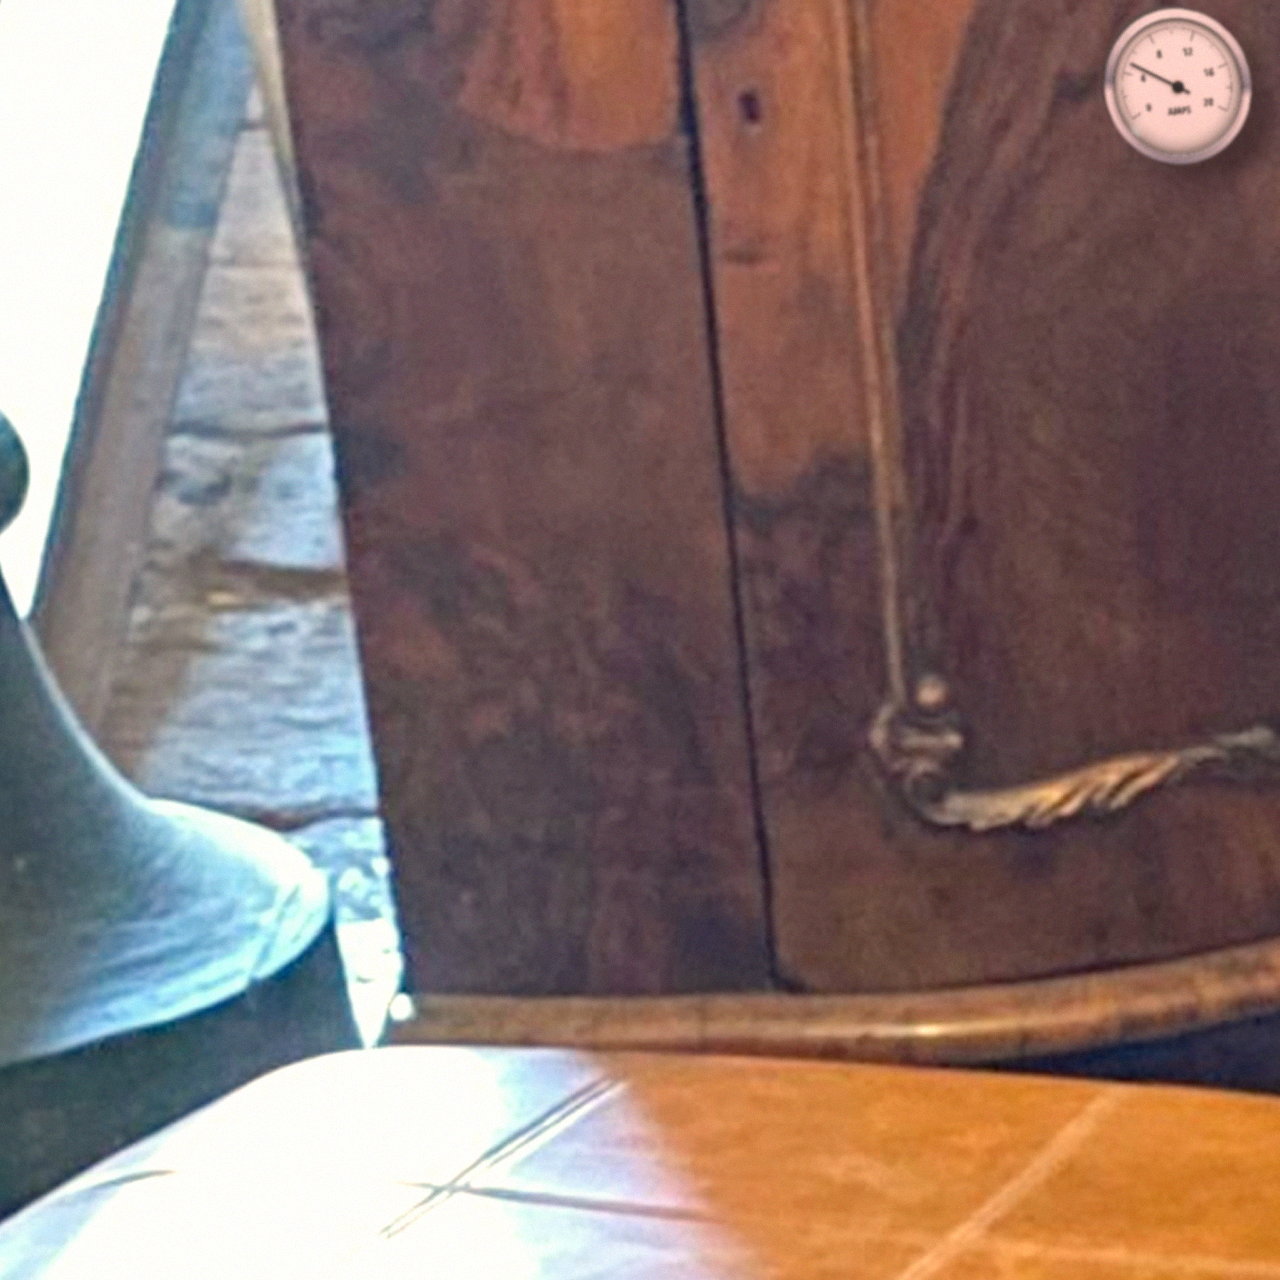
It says 5
